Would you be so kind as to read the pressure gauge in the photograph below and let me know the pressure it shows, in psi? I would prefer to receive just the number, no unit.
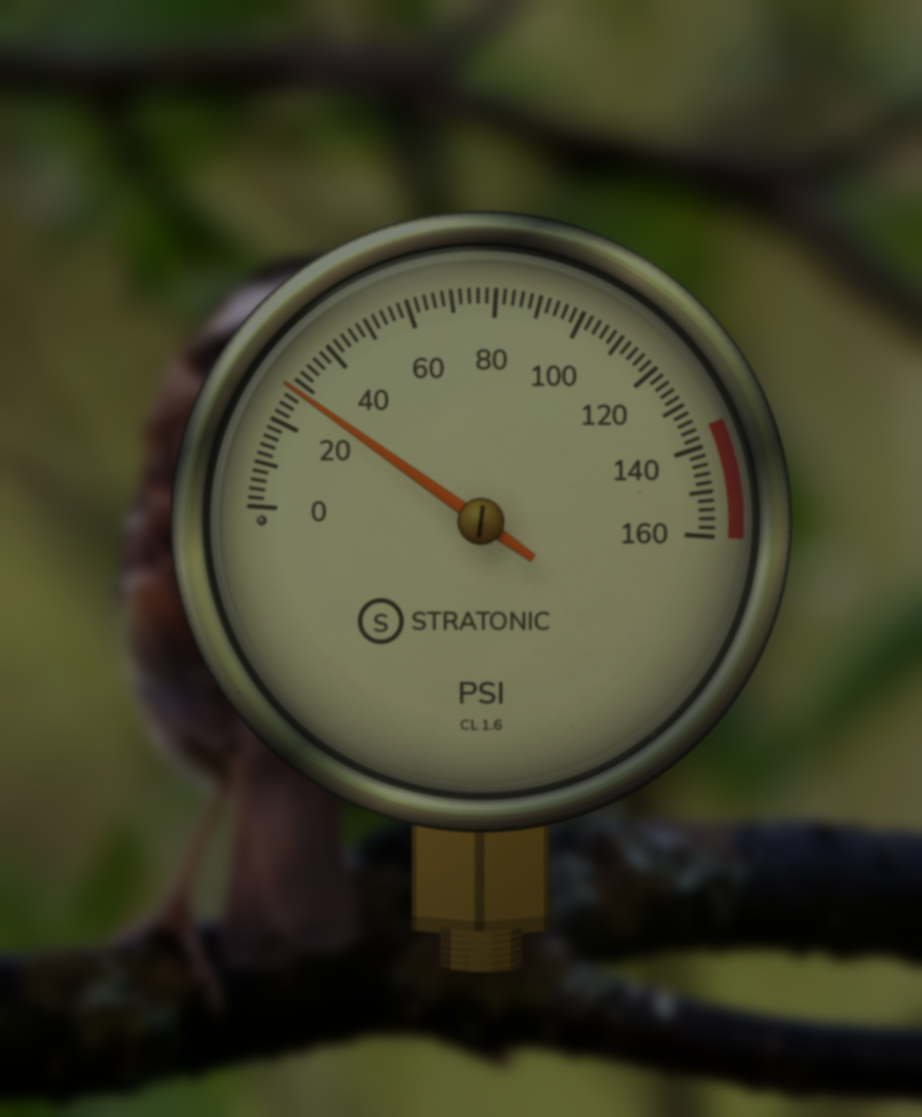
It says 28
